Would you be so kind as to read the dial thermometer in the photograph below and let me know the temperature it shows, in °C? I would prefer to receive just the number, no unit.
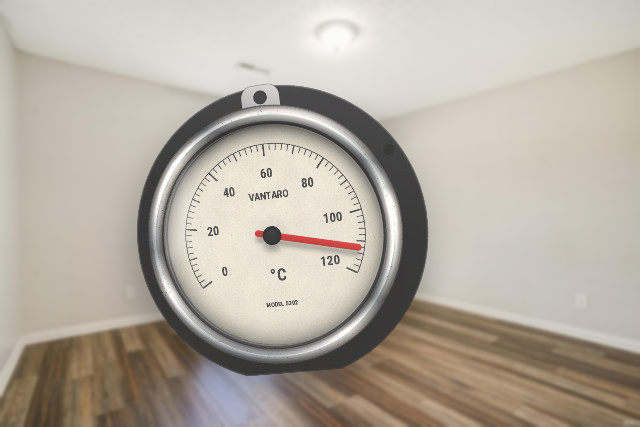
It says 112
